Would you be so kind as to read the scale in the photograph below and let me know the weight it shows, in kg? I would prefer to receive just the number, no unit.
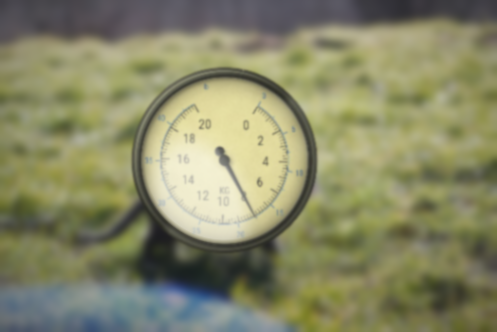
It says 8
